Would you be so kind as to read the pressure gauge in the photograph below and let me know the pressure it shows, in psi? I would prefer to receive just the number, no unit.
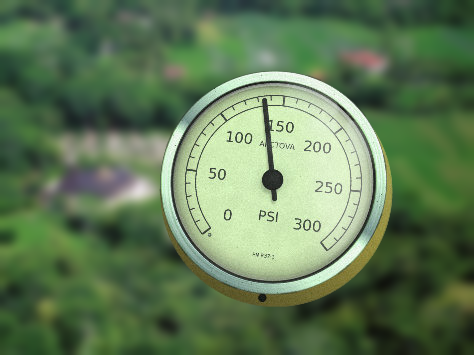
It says 135
